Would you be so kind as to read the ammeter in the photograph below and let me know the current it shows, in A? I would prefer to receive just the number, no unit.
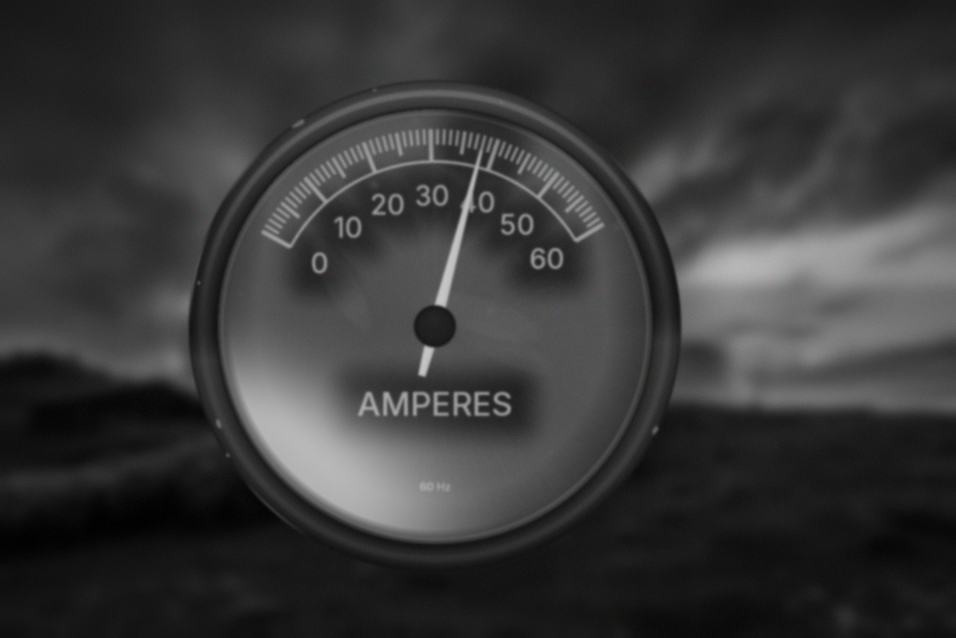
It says 38
